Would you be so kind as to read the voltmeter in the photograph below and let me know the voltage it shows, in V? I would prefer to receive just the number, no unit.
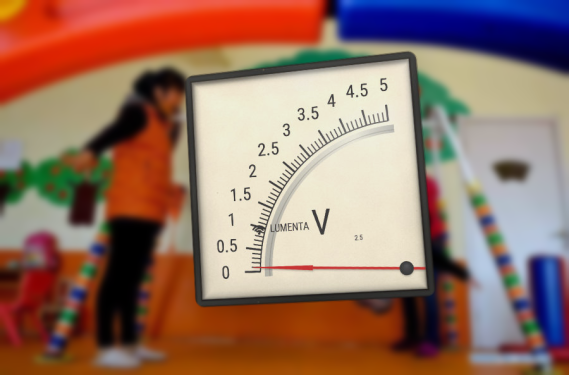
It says 0.1
